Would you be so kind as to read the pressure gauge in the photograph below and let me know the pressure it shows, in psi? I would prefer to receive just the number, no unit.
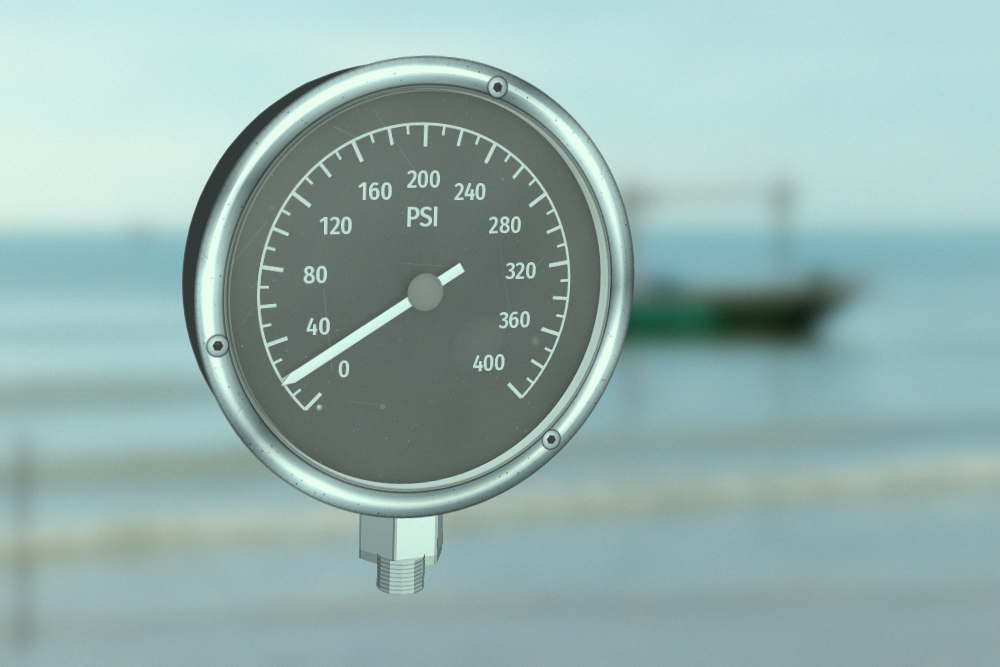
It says 20
